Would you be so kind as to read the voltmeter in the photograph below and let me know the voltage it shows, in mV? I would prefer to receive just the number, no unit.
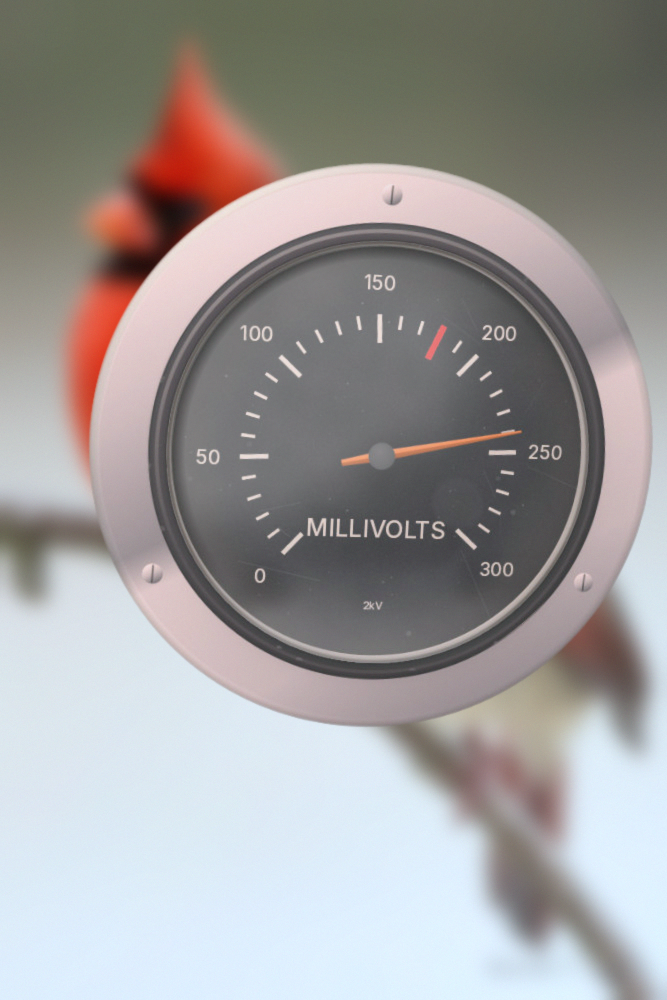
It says 240
